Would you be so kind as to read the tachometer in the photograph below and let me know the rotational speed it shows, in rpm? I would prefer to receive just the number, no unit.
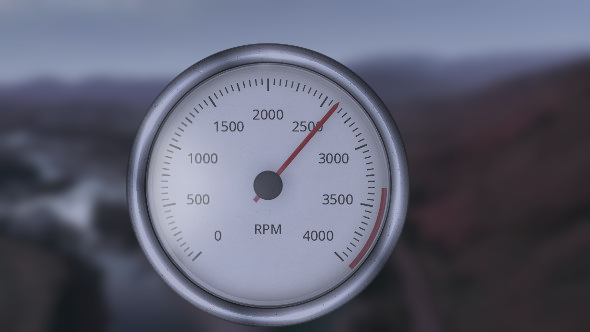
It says 2600
